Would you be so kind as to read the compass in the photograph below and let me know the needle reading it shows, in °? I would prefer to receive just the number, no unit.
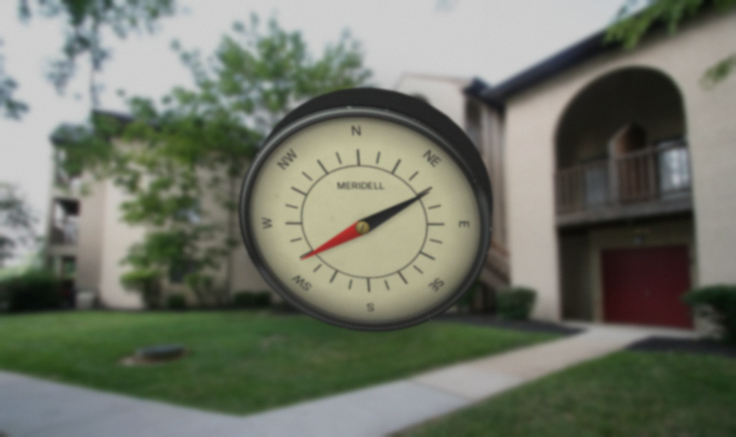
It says 240
